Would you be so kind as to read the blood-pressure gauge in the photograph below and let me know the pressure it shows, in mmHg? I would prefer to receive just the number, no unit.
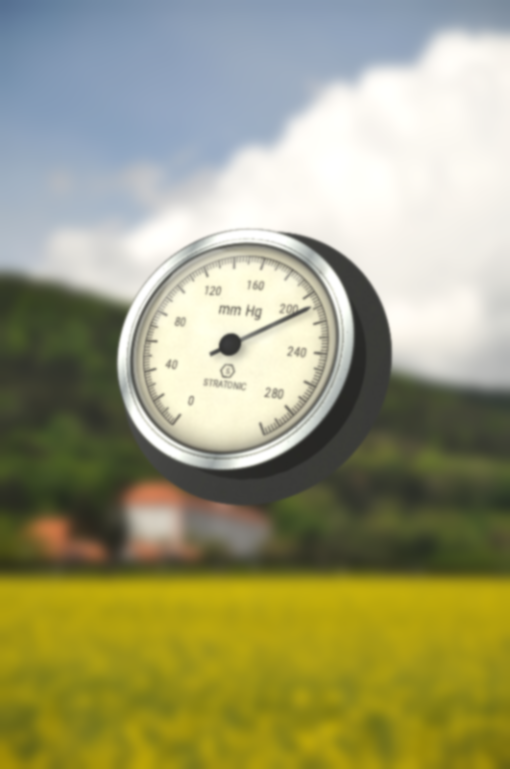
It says 210
